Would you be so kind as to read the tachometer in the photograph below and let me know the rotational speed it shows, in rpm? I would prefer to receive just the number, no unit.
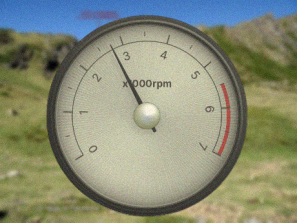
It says 2750
